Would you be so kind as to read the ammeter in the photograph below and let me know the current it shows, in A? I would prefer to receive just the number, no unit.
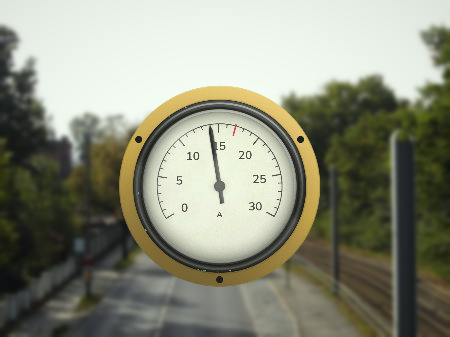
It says 14
